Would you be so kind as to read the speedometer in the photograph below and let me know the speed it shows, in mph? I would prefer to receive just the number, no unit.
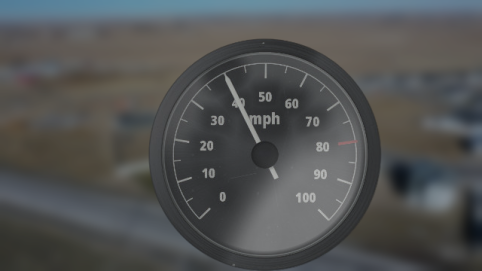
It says 40
